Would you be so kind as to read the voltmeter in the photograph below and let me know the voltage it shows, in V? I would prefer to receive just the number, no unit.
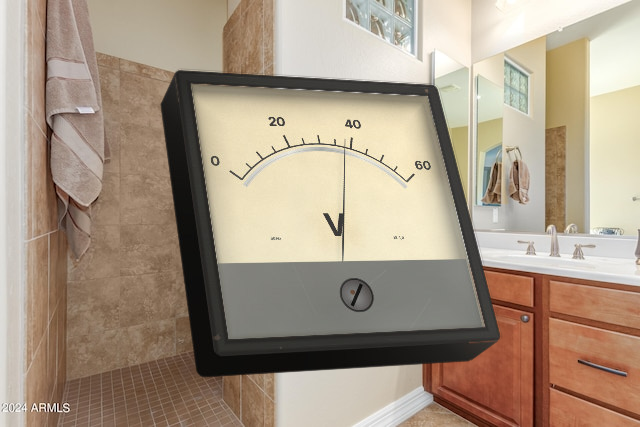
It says 37.5
